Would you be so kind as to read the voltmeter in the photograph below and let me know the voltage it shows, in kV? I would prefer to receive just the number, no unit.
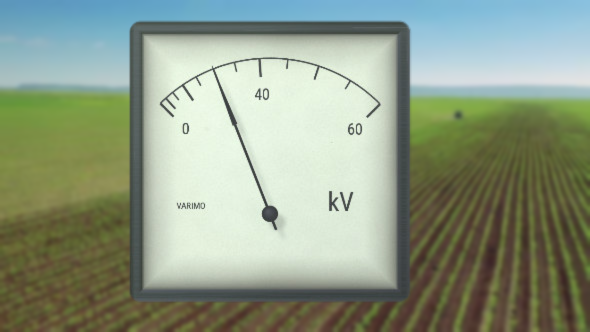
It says 30
